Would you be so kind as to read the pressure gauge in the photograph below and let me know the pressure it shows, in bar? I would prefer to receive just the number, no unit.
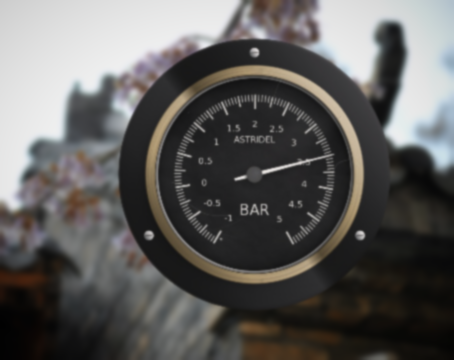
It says 3.5
